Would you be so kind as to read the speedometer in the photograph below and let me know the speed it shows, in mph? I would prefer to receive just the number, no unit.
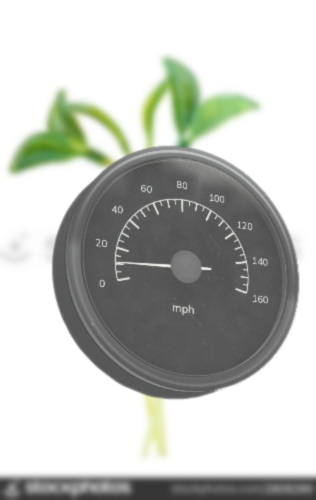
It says 10
